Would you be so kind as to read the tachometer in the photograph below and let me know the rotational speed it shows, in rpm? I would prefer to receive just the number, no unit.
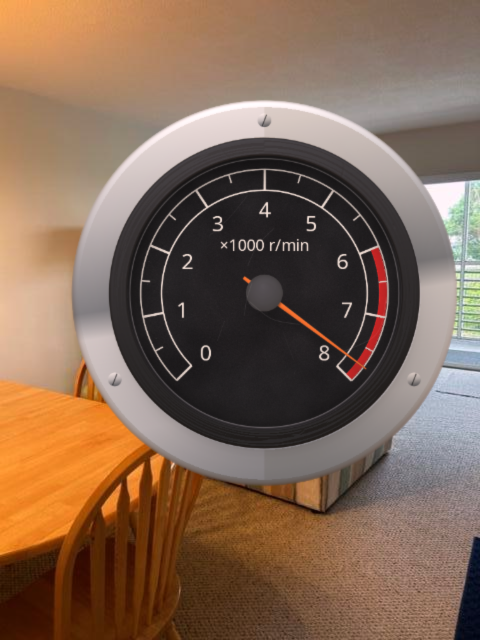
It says 7750
